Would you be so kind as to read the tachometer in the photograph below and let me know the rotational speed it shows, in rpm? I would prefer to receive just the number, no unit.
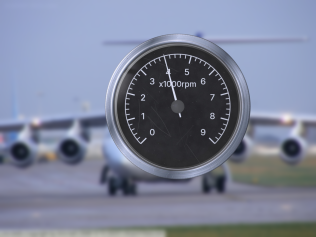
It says 4000
